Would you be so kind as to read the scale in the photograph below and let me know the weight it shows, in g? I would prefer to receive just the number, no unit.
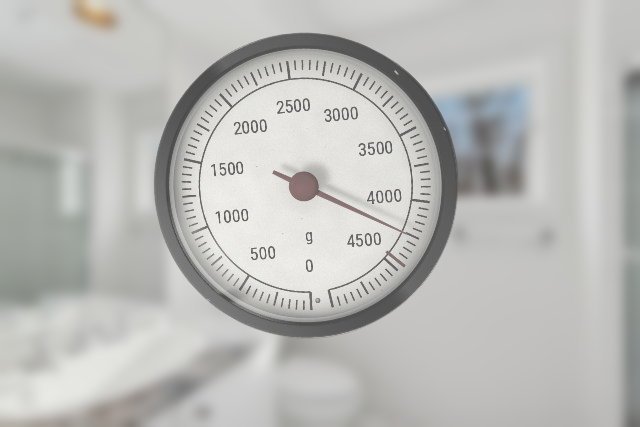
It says 4250
